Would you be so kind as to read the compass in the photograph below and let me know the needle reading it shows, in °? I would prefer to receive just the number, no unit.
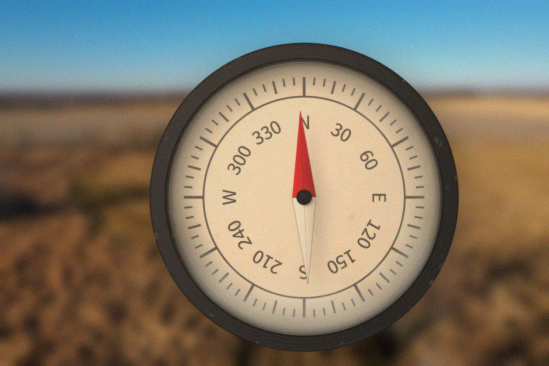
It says 357.5
